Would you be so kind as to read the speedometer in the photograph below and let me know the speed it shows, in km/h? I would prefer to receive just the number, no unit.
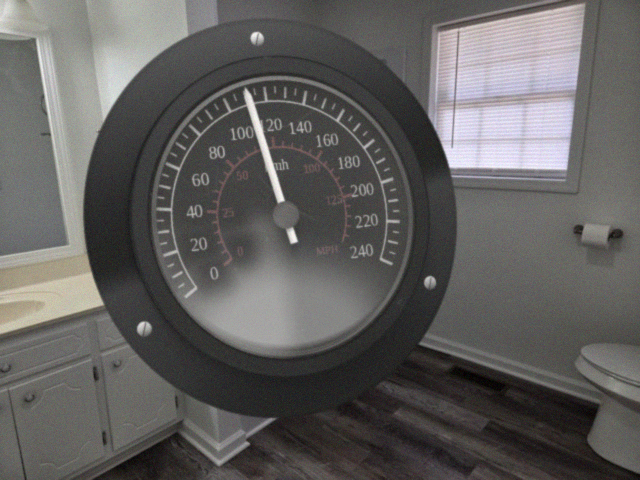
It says 110
